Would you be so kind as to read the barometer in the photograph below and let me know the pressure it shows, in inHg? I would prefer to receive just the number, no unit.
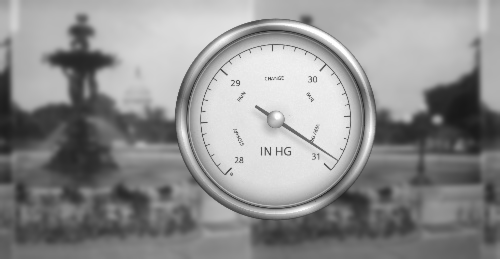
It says 30.9
